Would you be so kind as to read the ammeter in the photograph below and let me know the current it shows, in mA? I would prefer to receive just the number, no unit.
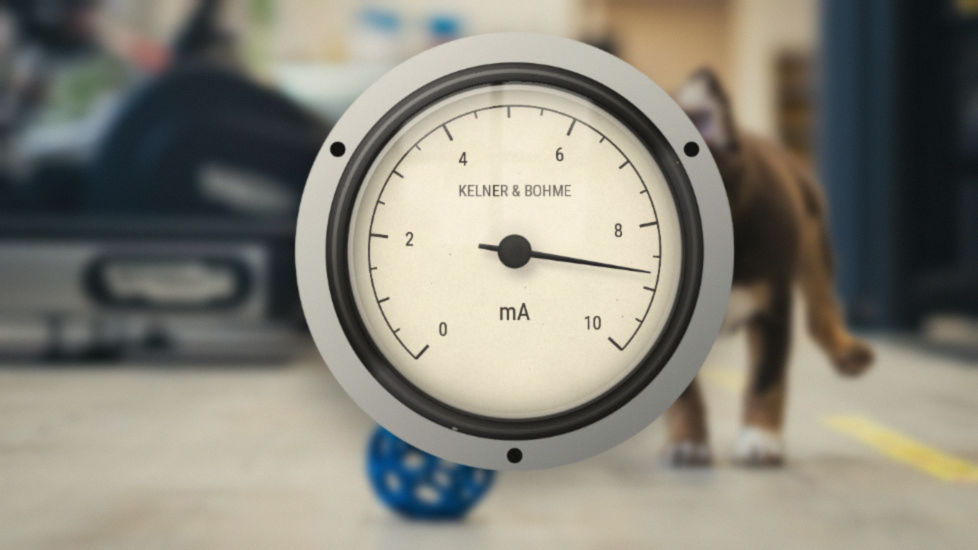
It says 8.75
